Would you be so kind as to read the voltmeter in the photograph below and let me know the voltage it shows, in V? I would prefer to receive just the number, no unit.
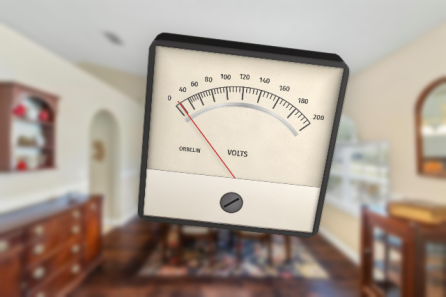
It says 20
